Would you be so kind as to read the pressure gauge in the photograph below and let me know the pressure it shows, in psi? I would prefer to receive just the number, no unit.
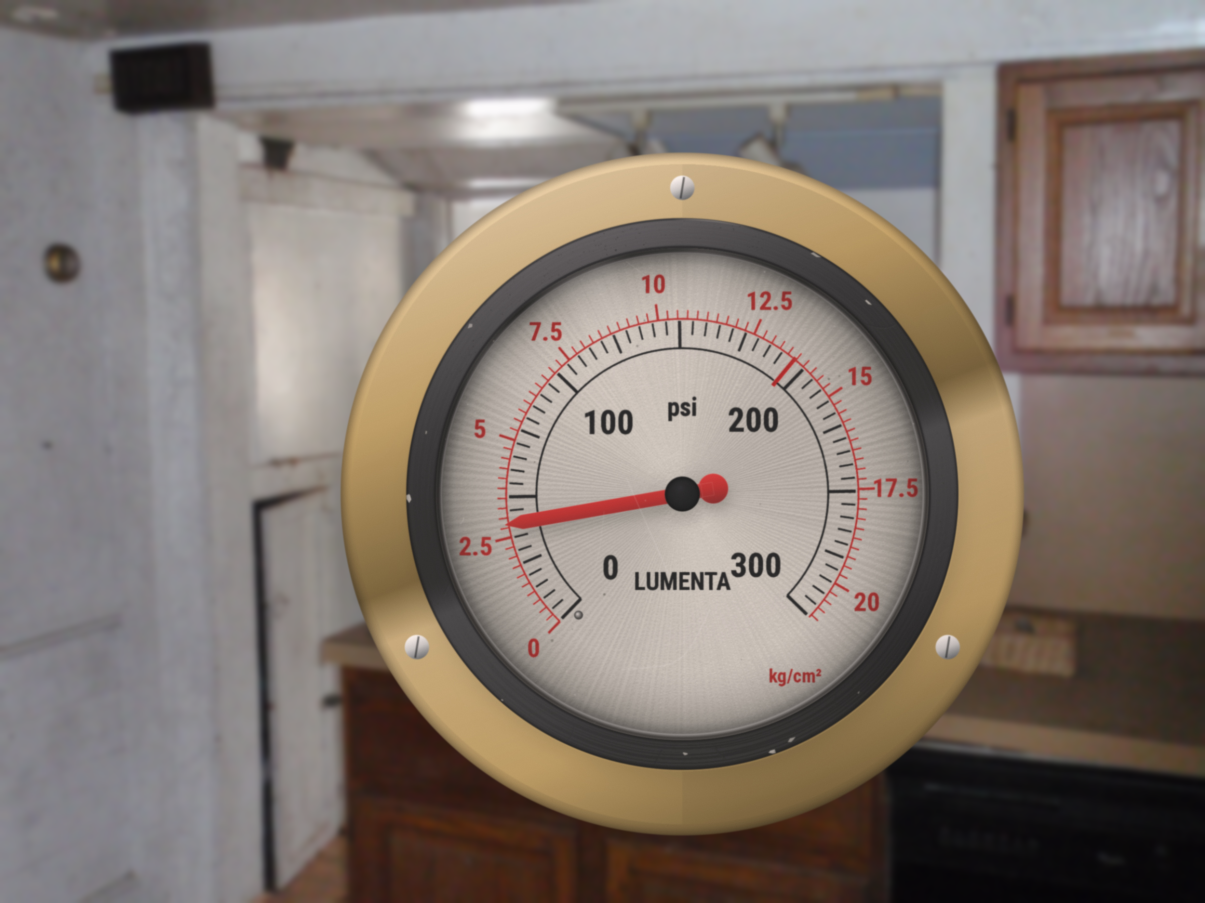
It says 40
